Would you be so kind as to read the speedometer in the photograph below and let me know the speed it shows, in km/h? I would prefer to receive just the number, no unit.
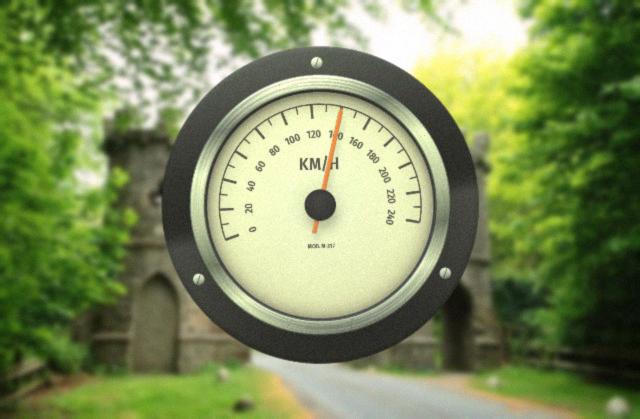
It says 140
